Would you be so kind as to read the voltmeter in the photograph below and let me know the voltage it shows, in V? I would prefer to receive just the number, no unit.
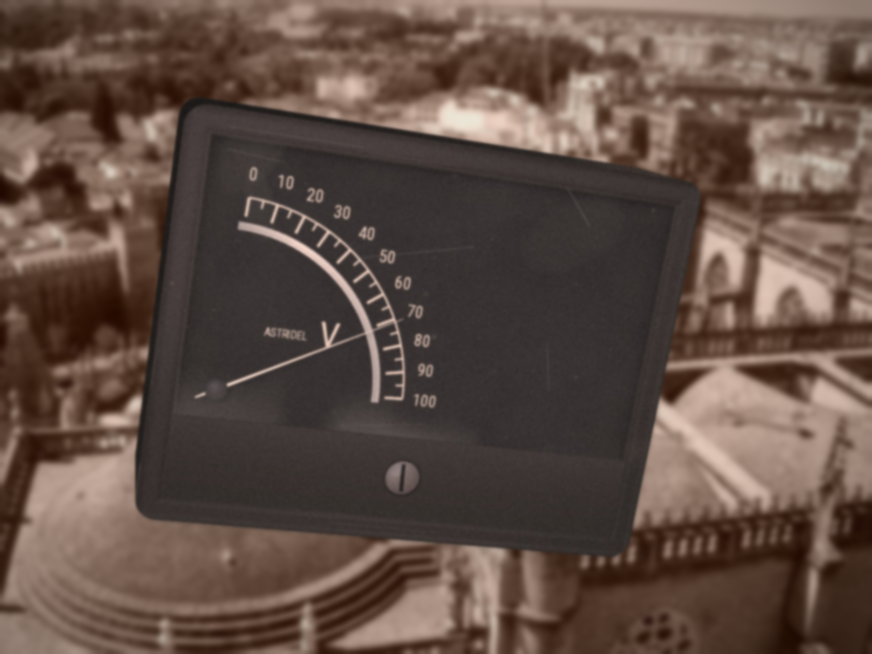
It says 70
